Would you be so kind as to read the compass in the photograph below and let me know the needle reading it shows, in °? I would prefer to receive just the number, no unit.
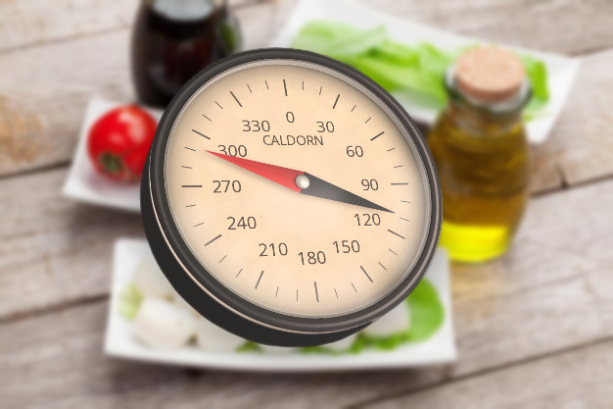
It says 290
